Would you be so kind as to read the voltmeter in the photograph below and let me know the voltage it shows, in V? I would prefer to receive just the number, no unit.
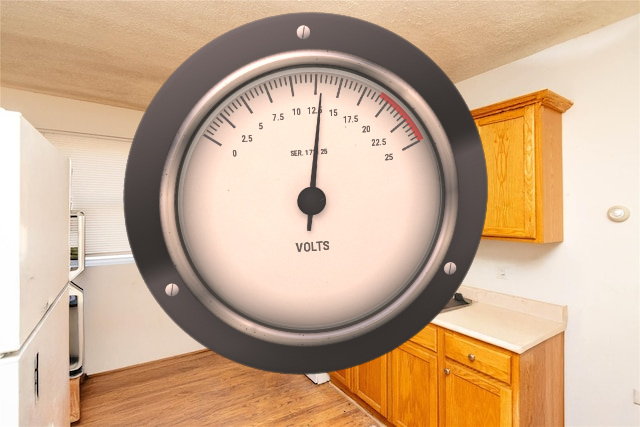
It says 13
